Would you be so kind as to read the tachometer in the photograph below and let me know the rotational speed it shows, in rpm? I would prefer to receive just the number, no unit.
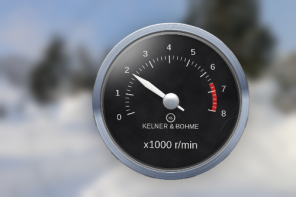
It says 2000
